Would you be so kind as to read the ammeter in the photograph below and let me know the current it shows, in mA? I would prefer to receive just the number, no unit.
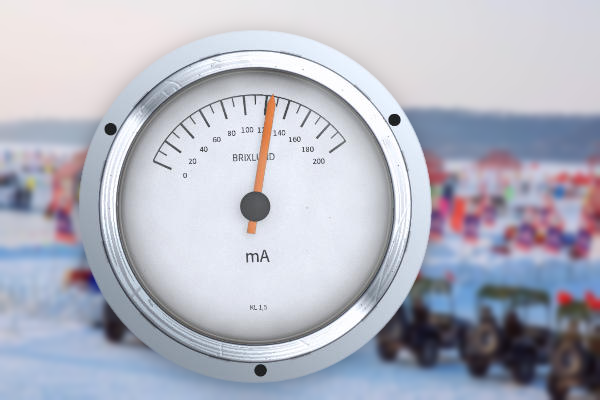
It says 125
